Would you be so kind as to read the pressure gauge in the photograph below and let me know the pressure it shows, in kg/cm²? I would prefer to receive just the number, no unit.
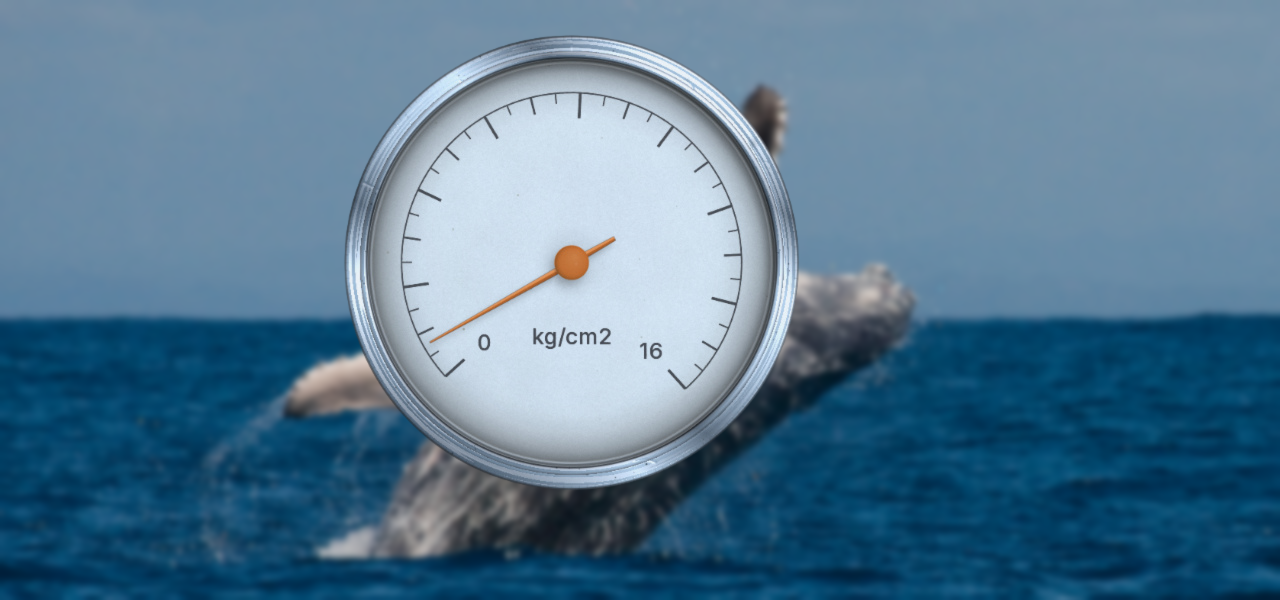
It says 0.75
